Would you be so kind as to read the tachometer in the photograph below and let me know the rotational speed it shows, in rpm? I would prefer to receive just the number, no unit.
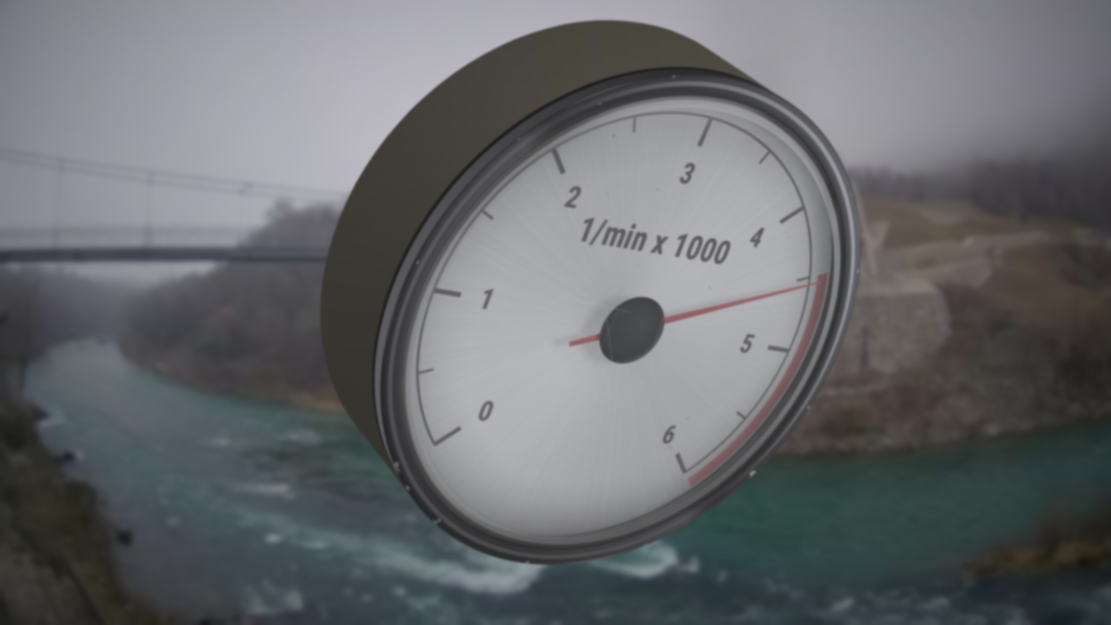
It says 4500
